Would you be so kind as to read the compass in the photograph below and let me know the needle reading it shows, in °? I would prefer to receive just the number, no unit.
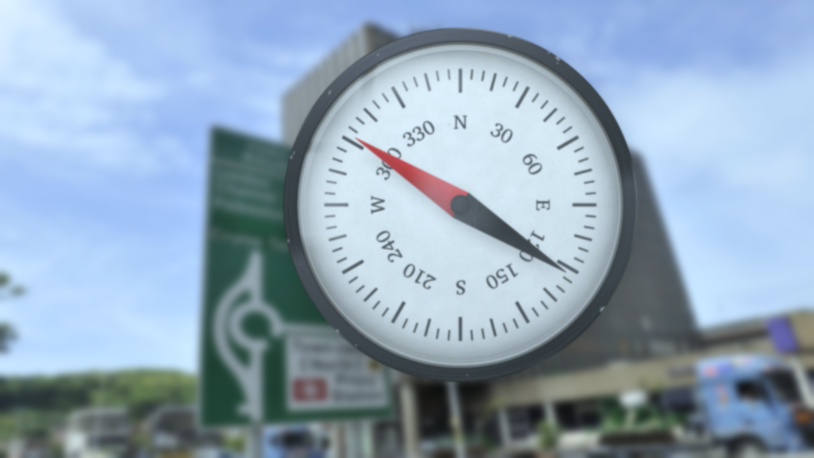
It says 302.5
